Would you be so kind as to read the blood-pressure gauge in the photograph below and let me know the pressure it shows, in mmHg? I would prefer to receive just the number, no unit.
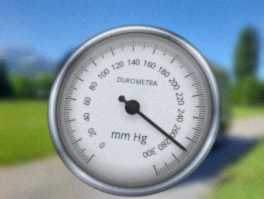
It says 270
